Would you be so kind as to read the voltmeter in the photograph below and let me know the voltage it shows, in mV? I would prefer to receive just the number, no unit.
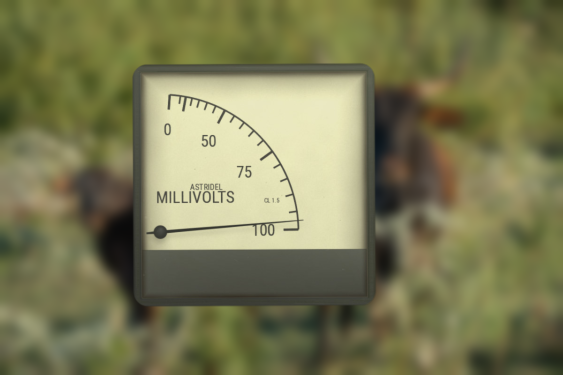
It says 97.5
